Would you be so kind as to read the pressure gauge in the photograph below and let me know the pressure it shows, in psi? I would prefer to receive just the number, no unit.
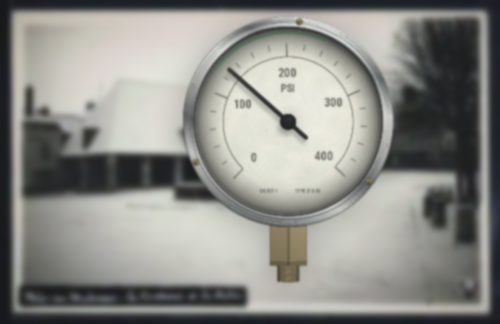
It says 130
